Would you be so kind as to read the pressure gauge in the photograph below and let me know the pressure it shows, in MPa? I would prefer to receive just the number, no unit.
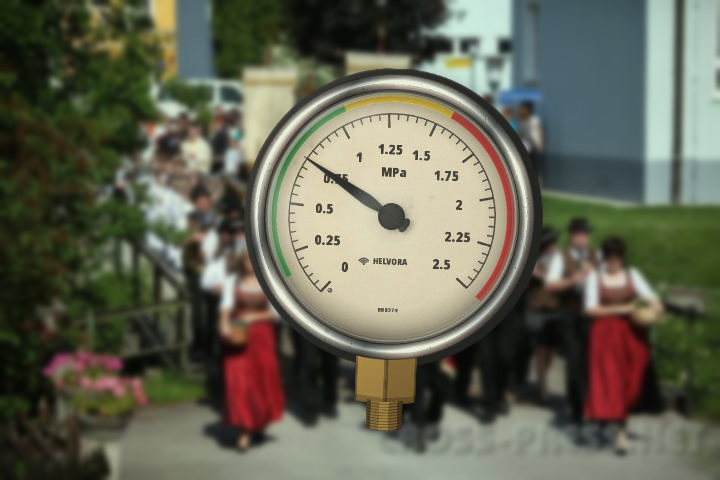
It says 0.75
